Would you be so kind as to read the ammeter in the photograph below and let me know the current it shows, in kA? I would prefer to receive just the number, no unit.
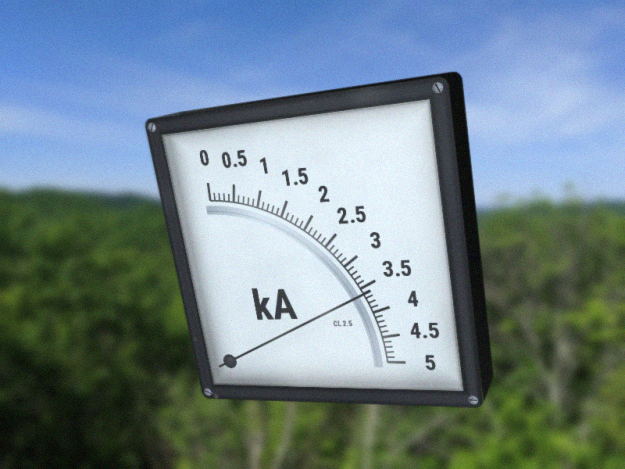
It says 3.6
